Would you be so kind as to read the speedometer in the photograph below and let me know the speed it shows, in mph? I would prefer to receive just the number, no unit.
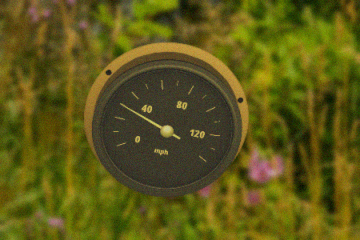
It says 30
